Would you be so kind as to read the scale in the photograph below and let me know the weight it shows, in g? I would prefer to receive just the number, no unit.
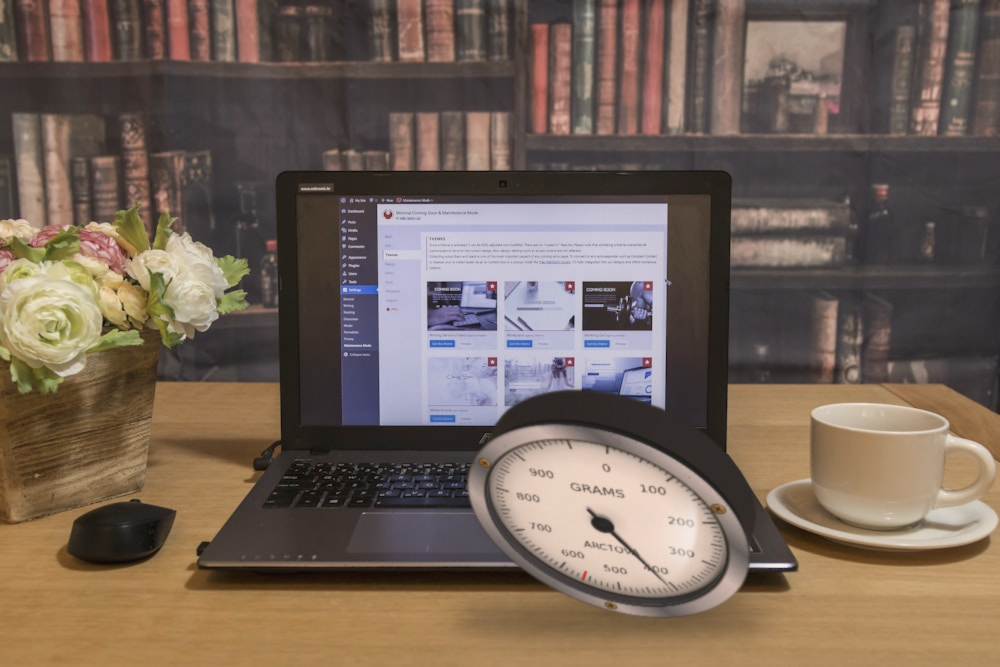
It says 400
